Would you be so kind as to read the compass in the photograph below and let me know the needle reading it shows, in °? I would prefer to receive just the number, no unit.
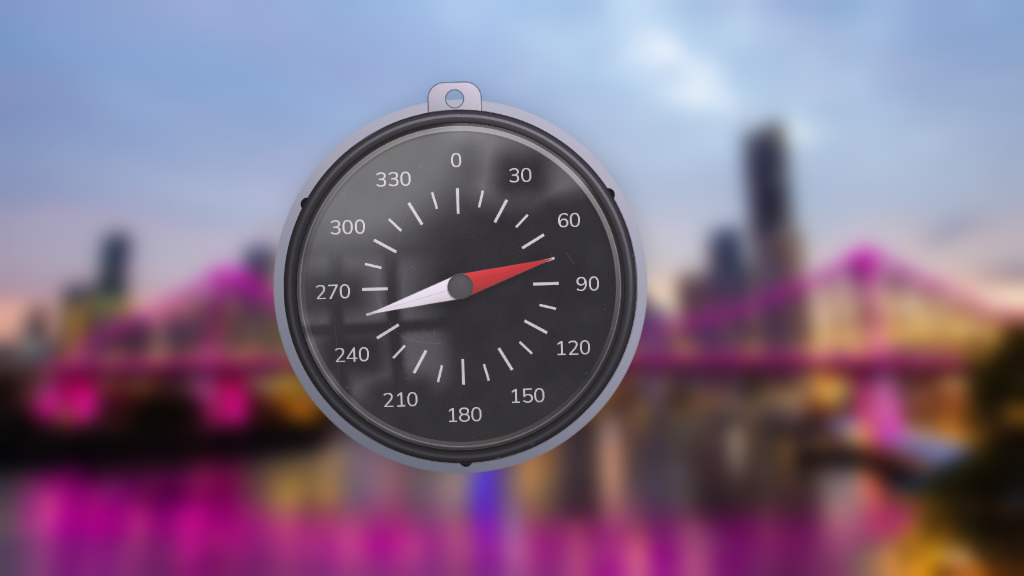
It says 75
